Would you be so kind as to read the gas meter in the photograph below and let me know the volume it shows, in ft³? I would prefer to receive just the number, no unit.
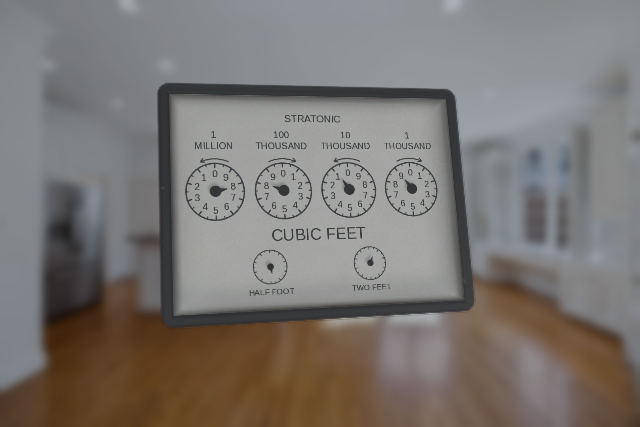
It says 780900
